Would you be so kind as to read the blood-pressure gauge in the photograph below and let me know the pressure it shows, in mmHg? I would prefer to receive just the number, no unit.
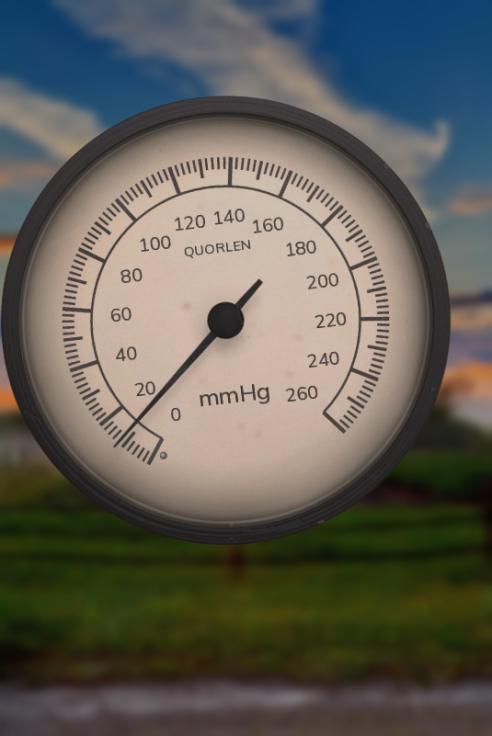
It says 12
